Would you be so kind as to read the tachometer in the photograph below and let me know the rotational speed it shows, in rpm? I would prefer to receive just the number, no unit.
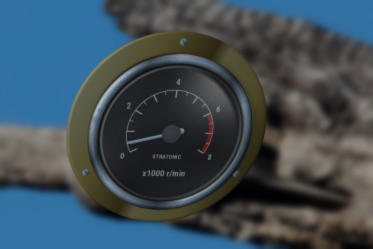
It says 500
